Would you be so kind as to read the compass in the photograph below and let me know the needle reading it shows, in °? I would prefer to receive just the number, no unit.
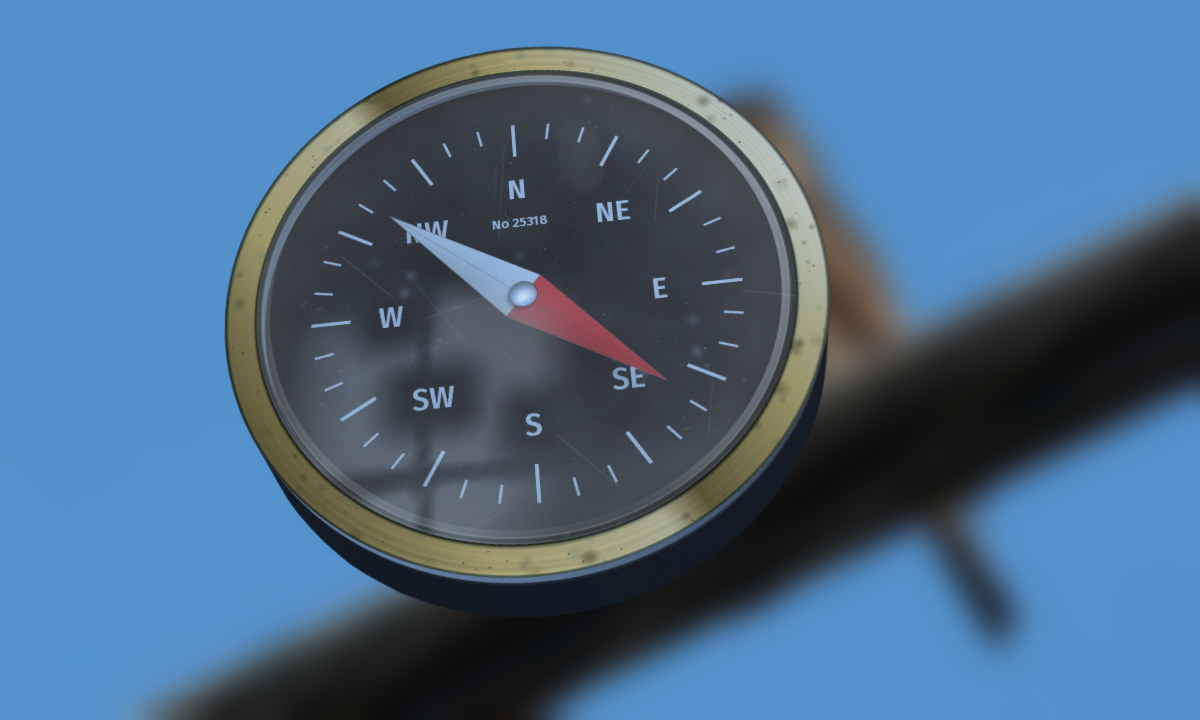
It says 130
